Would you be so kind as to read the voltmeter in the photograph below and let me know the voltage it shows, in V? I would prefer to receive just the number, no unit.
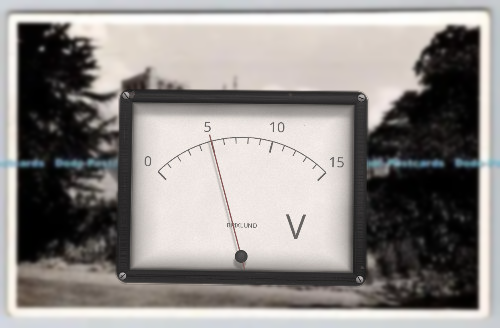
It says 5
